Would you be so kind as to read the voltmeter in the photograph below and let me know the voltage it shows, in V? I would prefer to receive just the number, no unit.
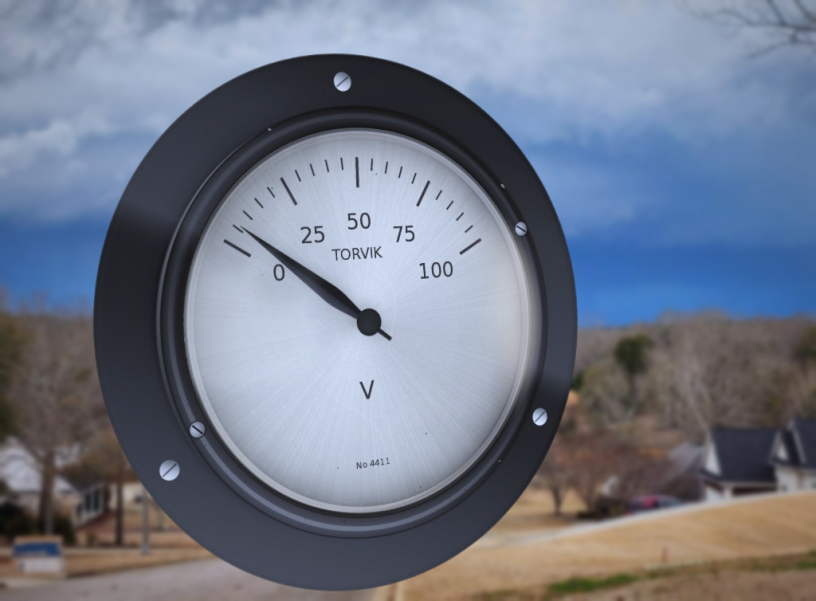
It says 5
